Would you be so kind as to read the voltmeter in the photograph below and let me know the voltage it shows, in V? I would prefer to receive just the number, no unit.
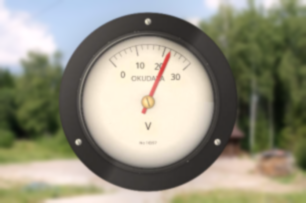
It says 22
